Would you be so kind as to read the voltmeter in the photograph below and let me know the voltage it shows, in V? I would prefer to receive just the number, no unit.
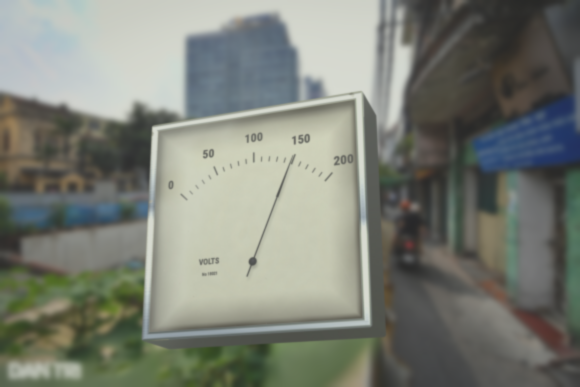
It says 150
